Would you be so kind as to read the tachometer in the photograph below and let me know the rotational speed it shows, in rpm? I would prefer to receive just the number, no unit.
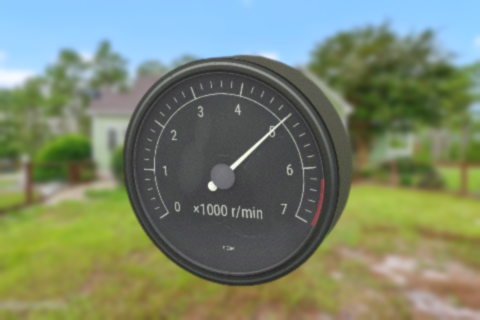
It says 5000
